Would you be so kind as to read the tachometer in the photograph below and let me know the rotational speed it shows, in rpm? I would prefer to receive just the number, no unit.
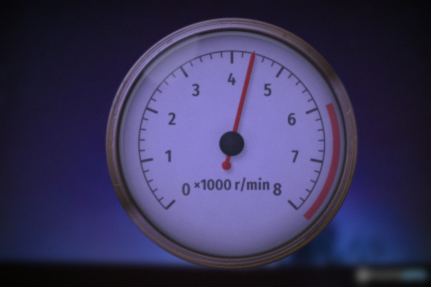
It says 4400
